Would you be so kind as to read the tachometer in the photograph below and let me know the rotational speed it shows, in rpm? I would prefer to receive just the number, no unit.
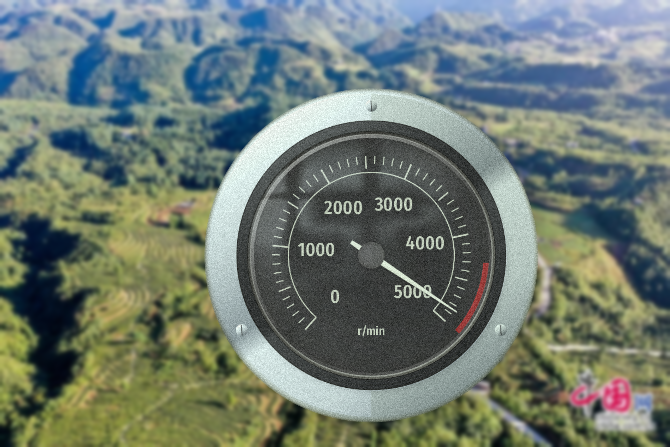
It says 4850
